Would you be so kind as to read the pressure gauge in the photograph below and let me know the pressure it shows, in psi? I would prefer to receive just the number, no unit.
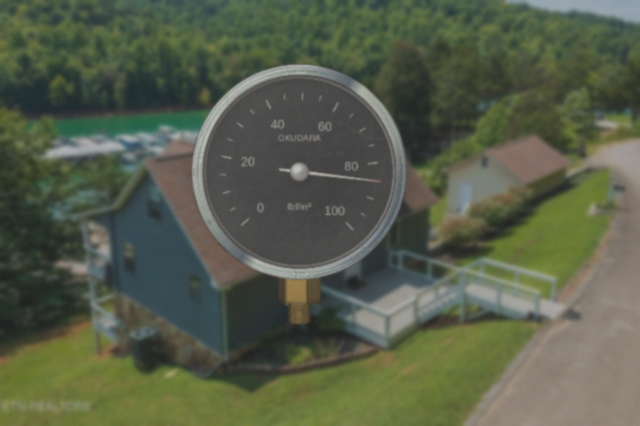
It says 85
